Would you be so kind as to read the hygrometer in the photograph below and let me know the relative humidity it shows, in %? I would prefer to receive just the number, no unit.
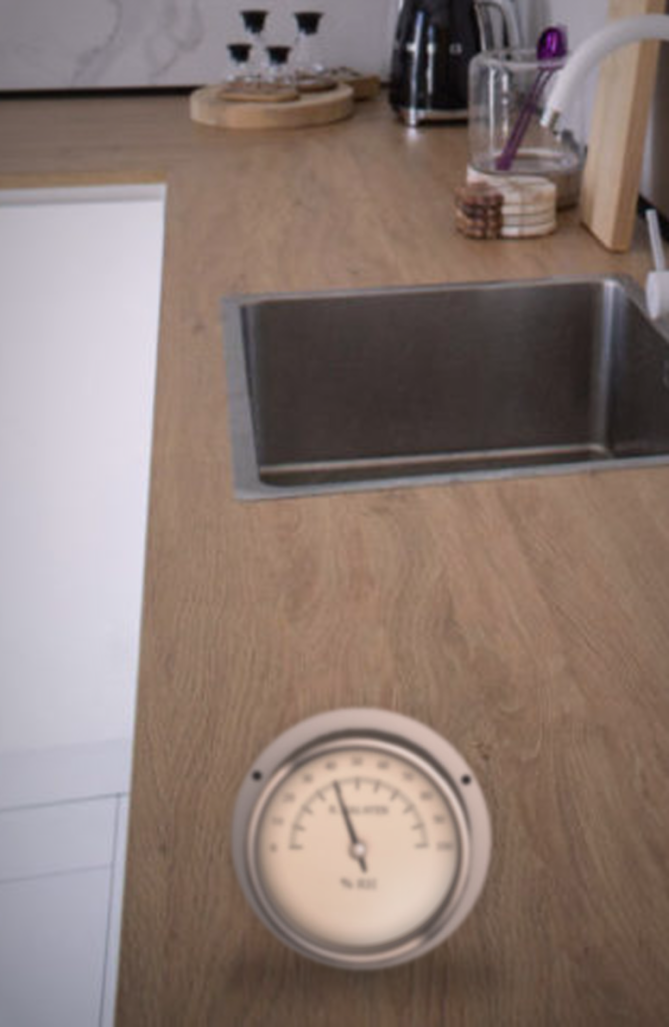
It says 40
